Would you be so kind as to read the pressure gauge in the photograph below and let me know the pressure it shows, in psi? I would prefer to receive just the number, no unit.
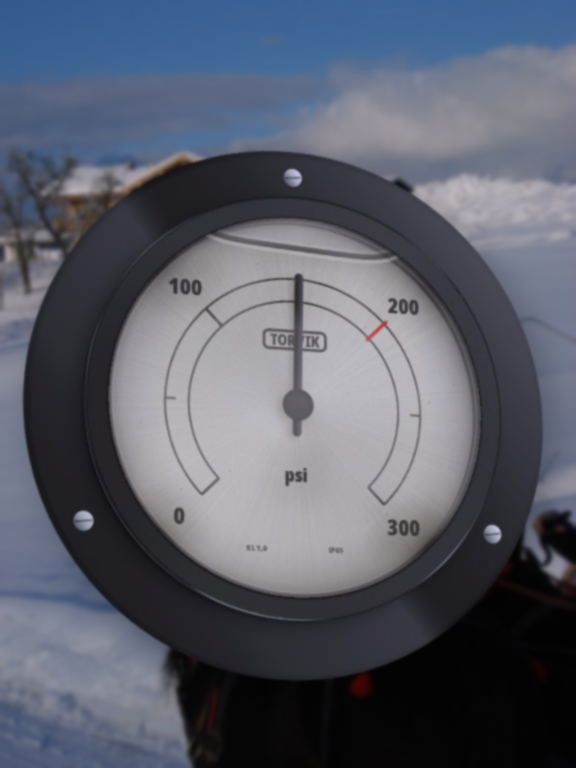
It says 150
